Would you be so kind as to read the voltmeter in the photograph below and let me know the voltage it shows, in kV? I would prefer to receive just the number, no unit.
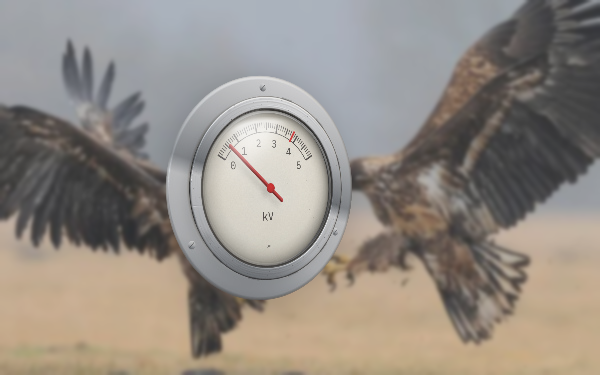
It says 0.5
